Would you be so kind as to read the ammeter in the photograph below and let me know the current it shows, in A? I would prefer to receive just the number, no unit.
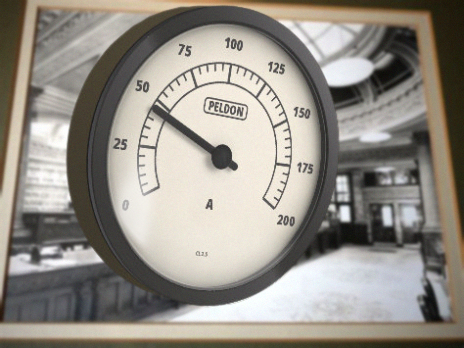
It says 45
